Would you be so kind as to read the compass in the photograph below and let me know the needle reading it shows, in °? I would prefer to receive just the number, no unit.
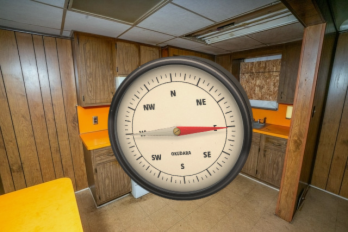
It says 90
